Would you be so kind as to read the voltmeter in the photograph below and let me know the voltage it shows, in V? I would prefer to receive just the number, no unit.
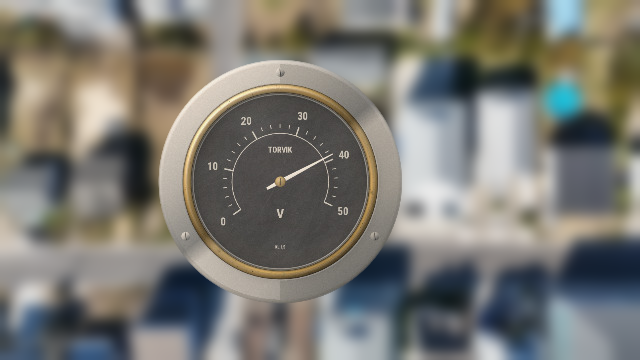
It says 39
